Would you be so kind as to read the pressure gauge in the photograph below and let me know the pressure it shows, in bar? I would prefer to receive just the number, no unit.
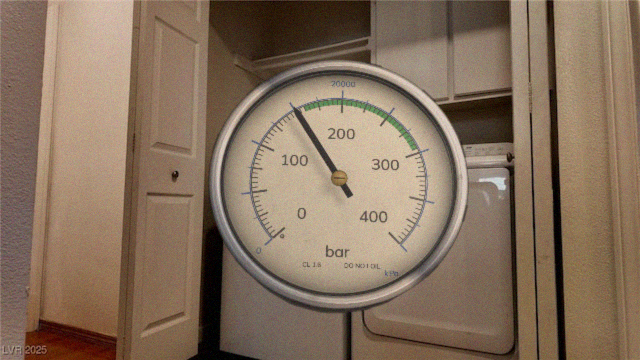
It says 150
